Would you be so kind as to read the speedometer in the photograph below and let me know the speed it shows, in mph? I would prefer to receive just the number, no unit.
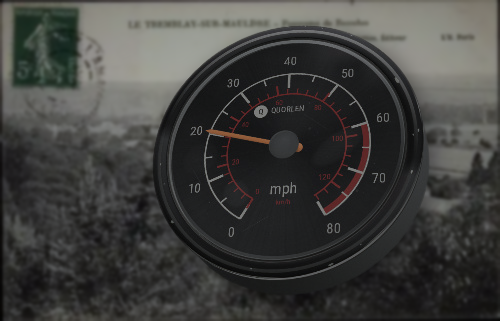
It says 20
